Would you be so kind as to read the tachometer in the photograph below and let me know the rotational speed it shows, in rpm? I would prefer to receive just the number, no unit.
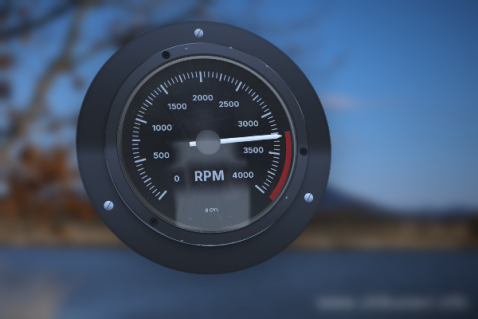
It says 3300
